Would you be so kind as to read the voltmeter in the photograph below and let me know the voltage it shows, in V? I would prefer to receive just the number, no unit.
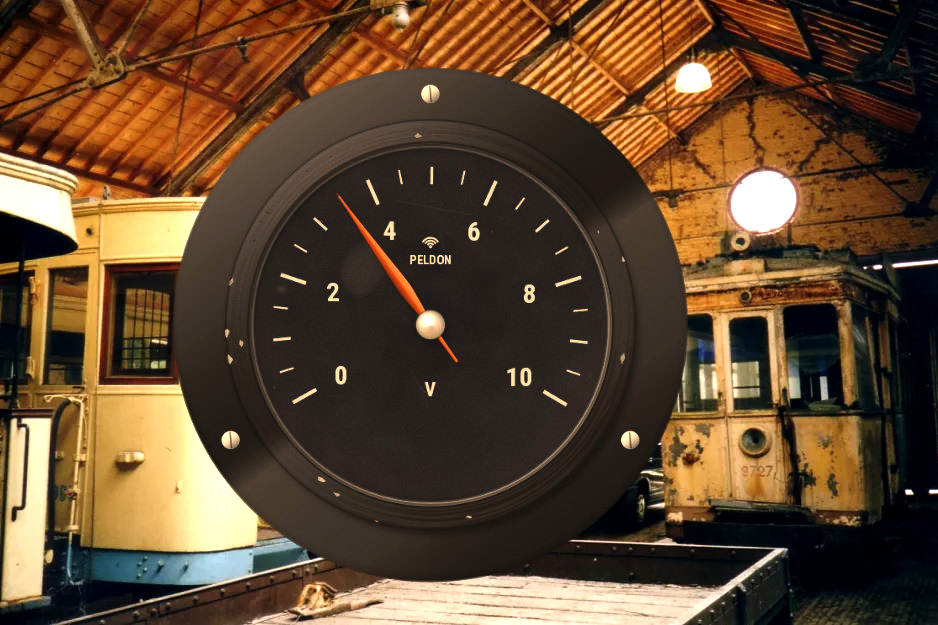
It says 3.5
